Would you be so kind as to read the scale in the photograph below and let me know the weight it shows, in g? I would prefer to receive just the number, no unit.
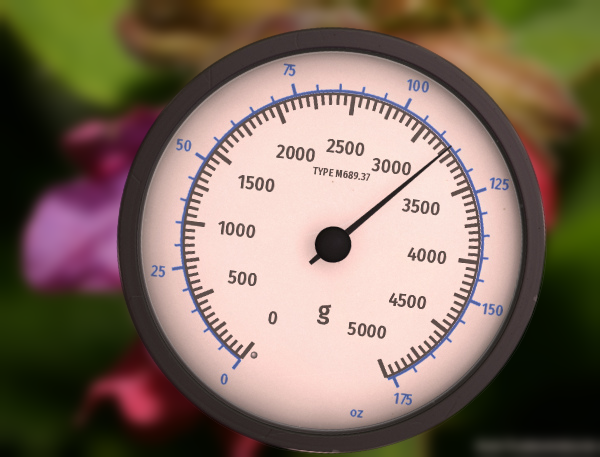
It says 3200
